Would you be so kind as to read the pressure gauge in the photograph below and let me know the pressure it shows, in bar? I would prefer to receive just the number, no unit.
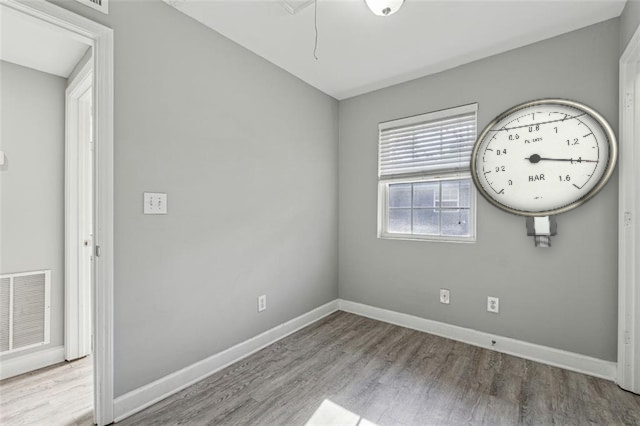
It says 1.4
